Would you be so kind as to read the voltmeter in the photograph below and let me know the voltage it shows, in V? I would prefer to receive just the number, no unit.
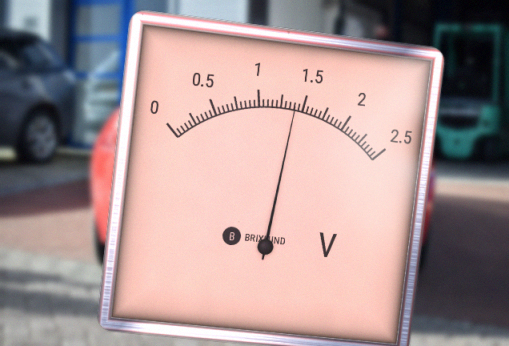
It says 1.4
